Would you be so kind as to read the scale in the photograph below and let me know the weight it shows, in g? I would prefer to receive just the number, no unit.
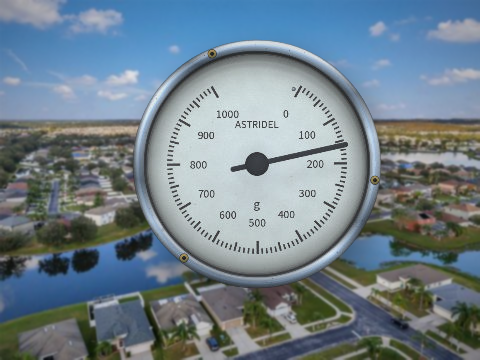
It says 160
